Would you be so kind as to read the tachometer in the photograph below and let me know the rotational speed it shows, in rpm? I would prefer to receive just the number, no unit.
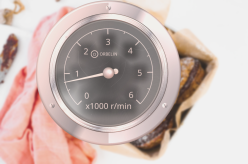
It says 750
